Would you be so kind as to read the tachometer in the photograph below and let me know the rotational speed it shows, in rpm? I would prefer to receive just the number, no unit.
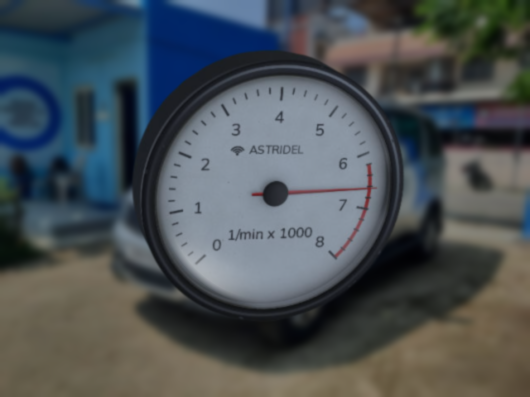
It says 6600
